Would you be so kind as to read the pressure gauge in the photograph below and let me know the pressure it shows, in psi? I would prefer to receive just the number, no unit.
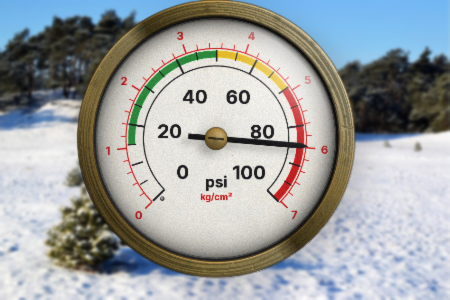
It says 85
